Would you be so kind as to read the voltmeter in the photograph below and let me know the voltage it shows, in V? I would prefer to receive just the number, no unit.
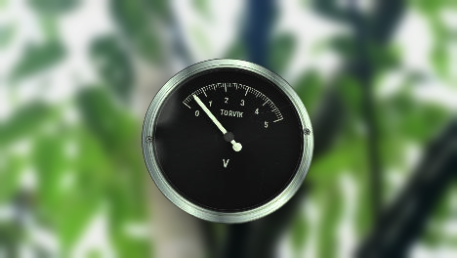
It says 0.5
